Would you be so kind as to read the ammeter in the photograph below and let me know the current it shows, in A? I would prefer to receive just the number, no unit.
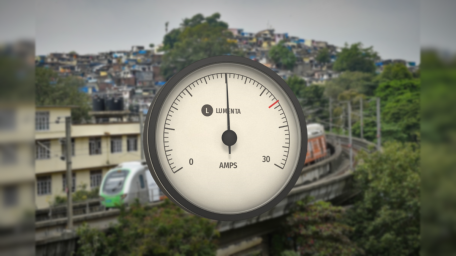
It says 15
